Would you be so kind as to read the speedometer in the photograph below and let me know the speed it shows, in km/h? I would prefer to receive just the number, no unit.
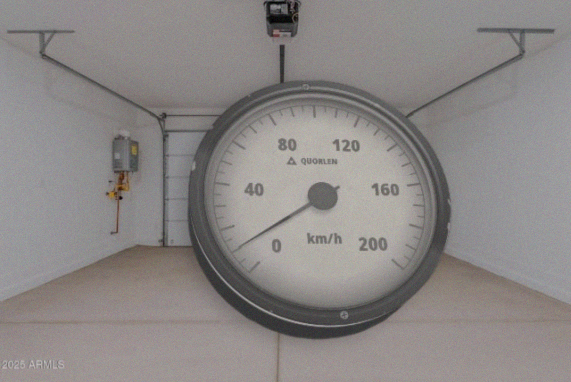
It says 10
